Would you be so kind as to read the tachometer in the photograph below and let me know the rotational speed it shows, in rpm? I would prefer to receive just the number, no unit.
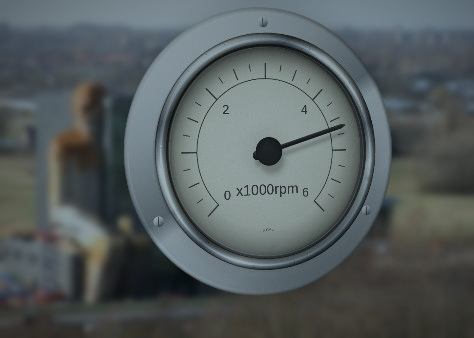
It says 4625
